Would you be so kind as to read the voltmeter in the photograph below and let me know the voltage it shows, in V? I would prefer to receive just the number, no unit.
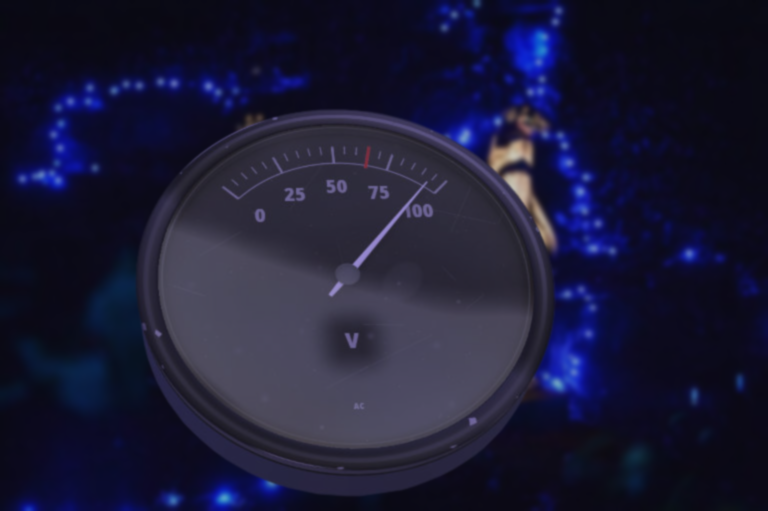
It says 95
